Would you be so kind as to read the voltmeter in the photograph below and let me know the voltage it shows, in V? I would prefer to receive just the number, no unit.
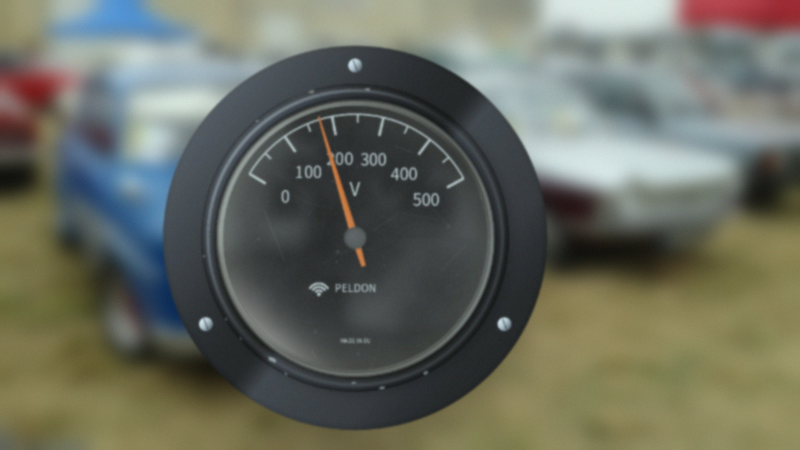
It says 175
